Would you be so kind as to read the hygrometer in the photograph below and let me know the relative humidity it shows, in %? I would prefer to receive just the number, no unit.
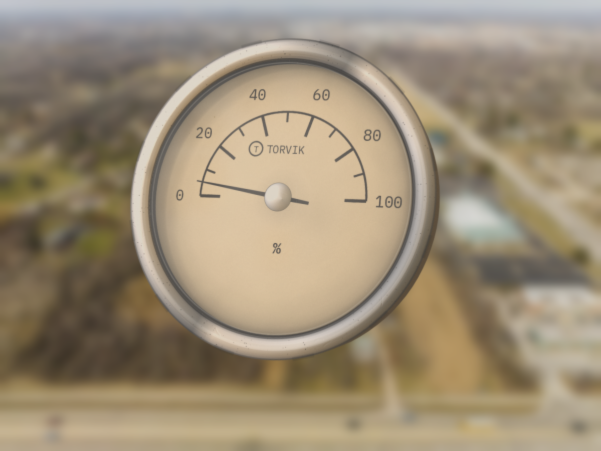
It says 5
